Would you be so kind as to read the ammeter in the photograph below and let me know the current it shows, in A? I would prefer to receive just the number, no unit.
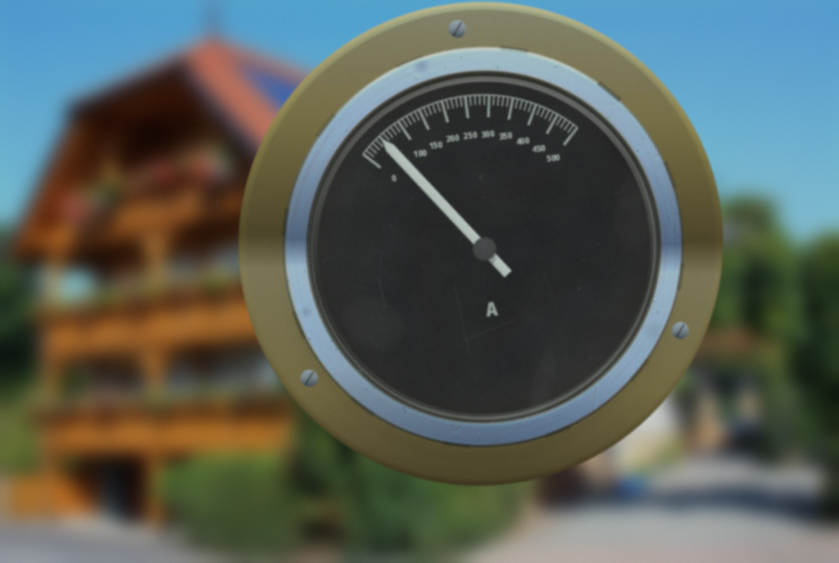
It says 50
